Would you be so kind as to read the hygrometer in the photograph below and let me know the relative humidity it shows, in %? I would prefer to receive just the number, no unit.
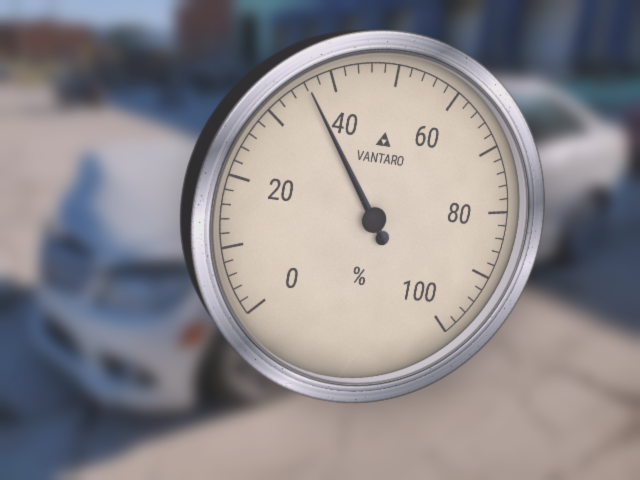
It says 36
